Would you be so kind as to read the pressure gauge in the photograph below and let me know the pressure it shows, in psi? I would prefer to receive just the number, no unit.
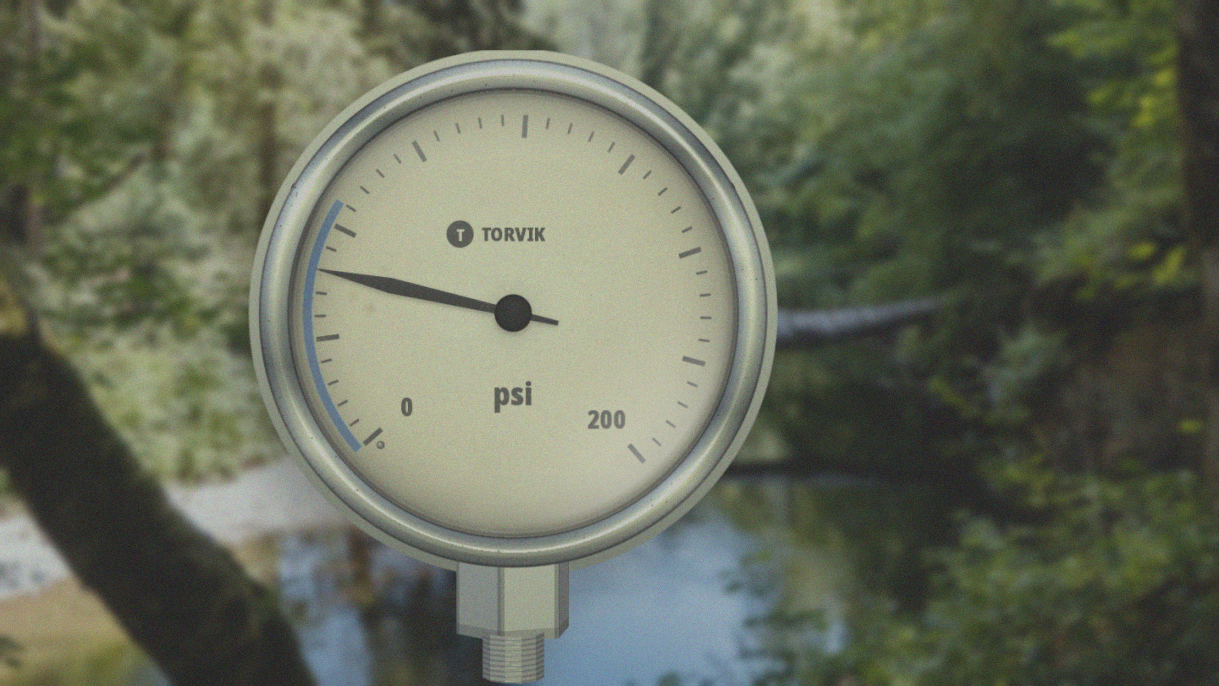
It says 40
